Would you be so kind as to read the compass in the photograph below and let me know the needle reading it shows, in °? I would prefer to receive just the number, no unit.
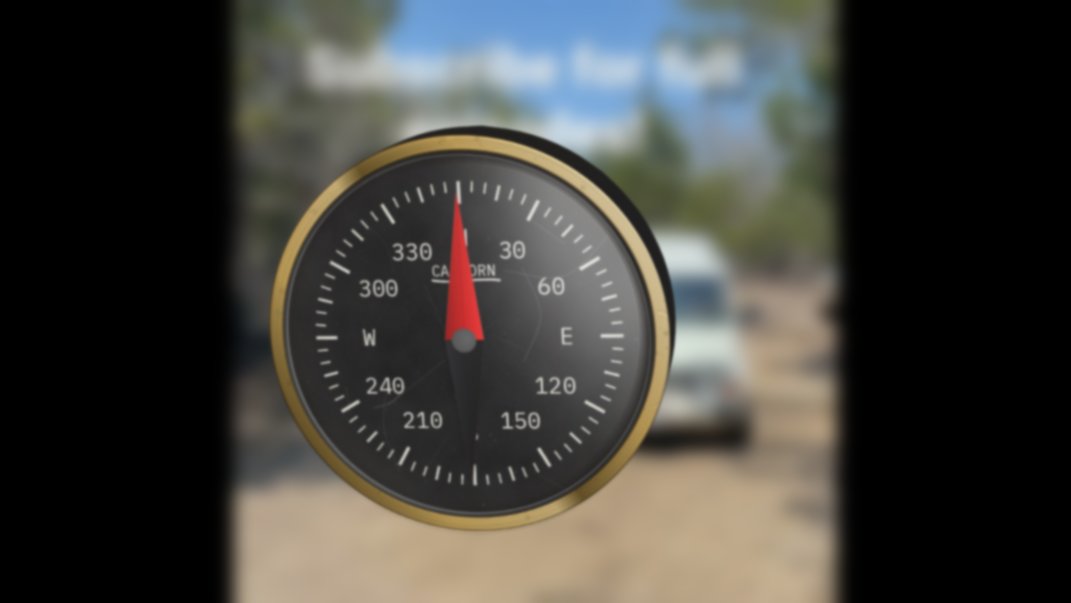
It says 0
